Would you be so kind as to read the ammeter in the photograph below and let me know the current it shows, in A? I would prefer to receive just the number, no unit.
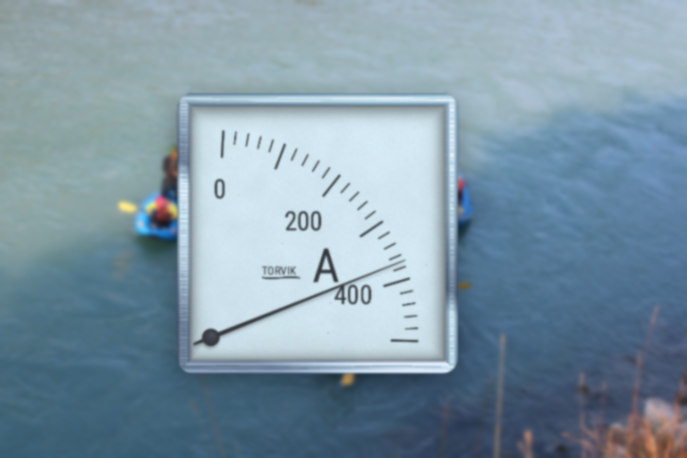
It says 370
